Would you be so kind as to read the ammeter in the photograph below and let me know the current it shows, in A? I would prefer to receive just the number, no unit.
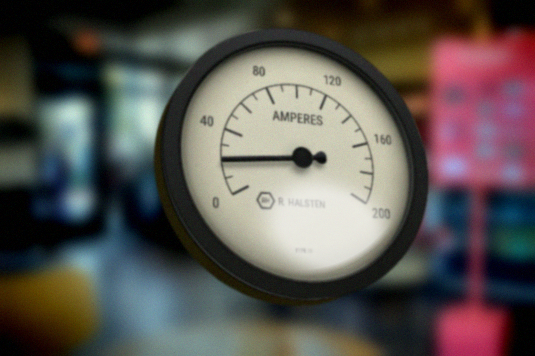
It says 20
